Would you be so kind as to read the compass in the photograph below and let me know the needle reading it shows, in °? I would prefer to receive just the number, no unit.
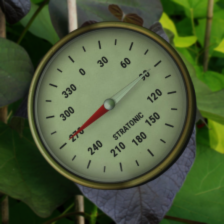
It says 270
